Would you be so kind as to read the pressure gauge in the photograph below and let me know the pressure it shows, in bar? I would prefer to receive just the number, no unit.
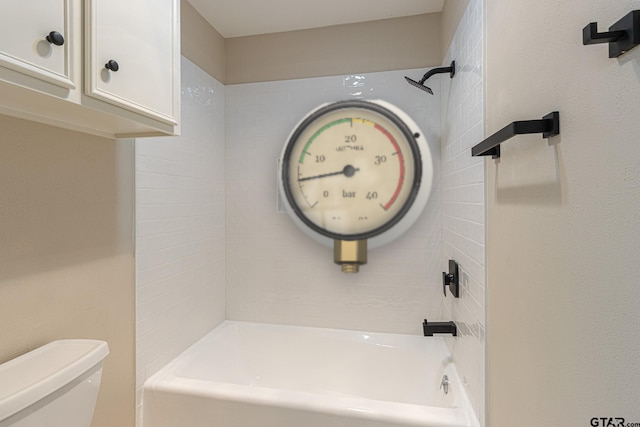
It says 5
